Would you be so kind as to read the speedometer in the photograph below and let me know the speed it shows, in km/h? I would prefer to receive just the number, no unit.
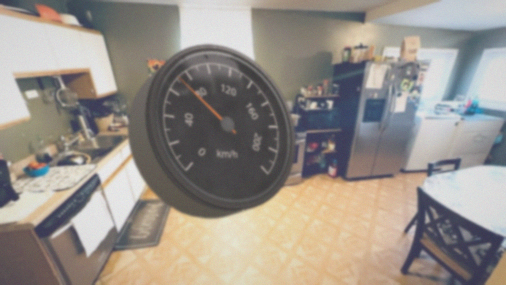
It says 70
